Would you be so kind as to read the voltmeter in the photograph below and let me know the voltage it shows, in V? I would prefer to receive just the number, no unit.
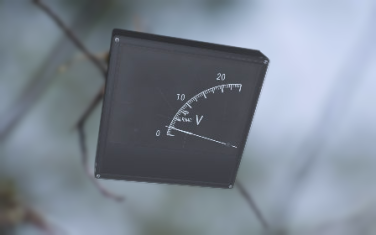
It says 2.5
